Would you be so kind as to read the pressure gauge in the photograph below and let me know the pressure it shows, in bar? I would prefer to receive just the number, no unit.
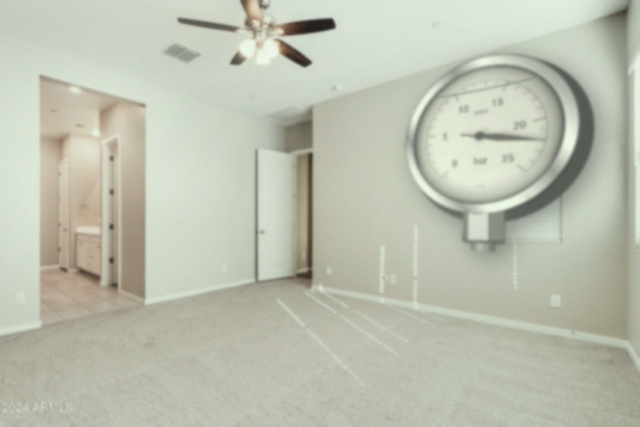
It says 22
